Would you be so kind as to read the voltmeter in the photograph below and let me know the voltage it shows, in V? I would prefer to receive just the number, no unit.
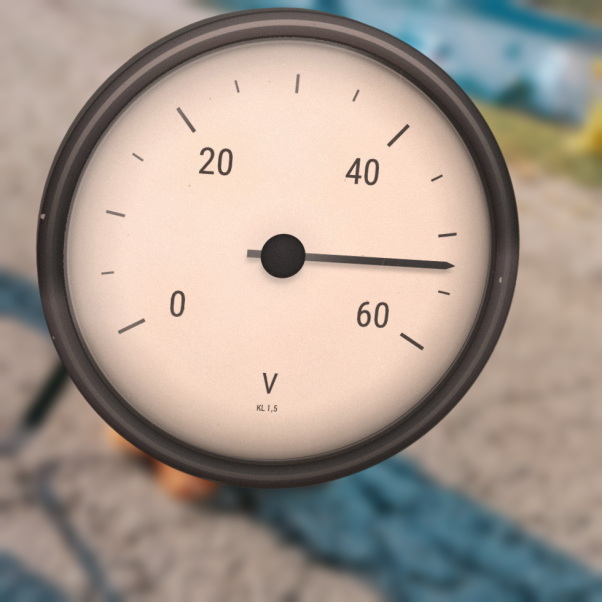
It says 52.5
